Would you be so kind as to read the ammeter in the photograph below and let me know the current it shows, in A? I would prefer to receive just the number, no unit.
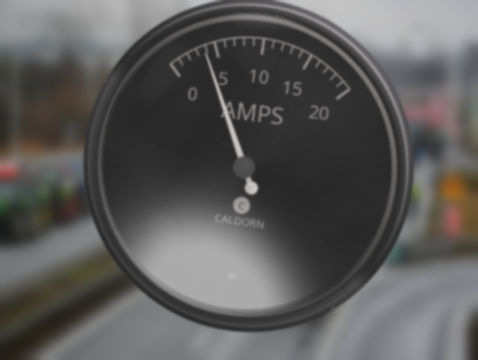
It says 4
